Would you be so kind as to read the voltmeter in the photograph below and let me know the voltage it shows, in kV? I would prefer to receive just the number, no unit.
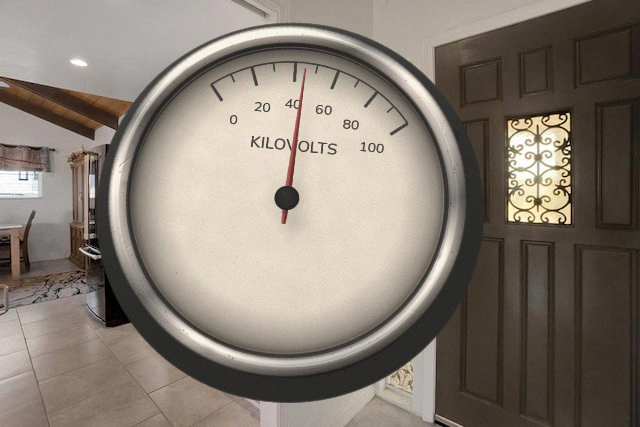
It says 45
